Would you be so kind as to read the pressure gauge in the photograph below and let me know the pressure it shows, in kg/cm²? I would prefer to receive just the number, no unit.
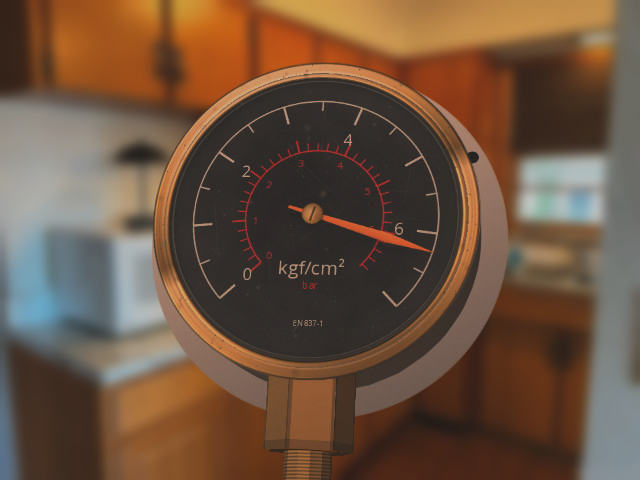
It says 6.25
